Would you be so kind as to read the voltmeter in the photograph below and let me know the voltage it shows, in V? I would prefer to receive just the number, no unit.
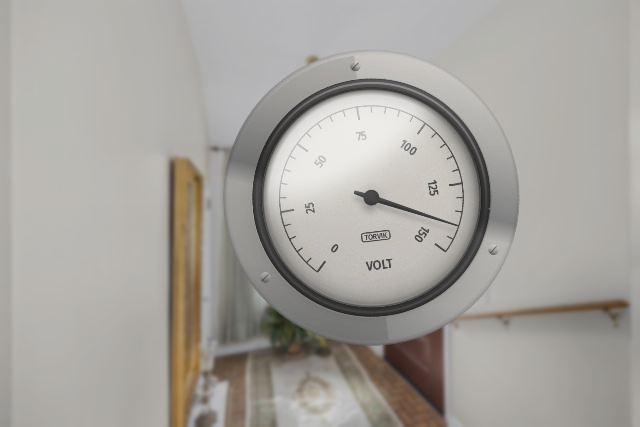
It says 140
